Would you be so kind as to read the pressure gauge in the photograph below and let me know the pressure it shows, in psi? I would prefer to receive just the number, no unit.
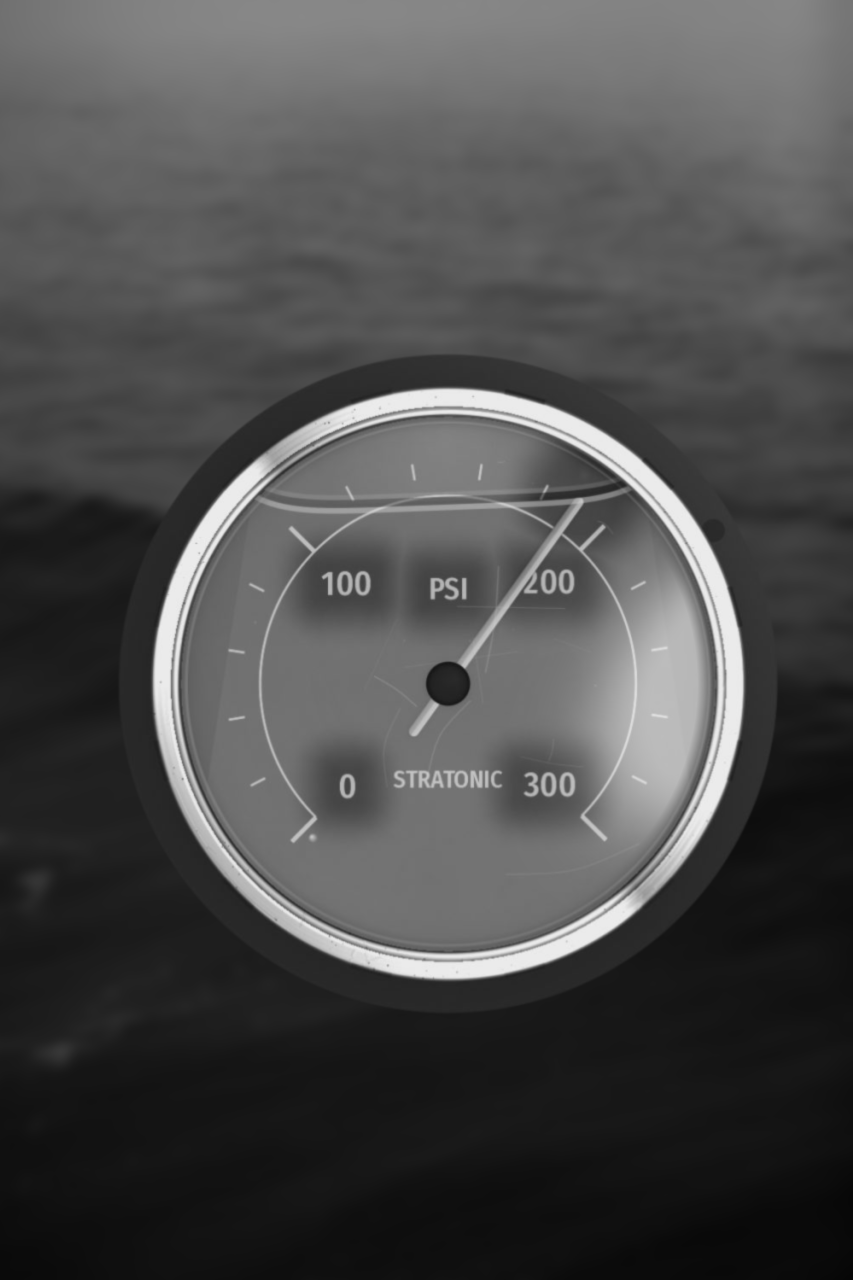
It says 190
